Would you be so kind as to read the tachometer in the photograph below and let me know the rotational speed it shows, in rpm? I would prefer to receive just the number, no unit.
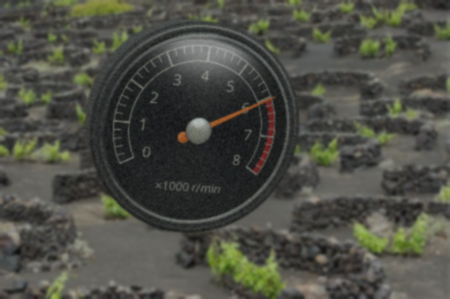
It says 6000
